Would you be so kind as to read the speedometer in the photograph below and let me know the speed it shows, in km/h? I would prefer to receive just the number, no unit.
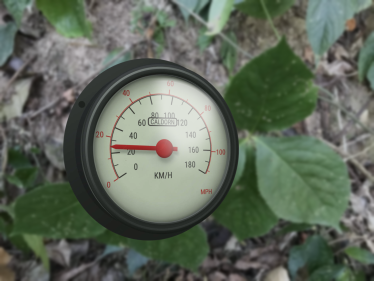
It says 25
